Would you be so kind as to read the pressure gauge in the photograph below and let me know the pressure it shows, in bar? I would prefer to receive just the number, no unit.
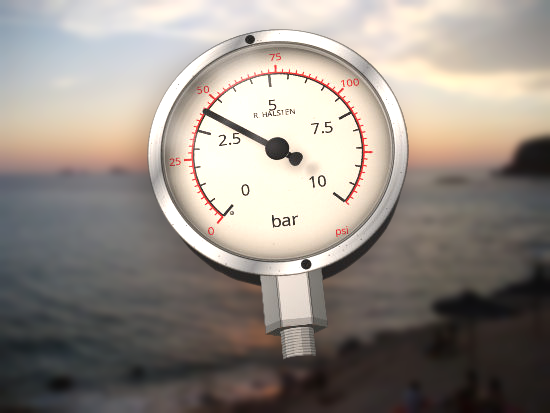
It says 3
